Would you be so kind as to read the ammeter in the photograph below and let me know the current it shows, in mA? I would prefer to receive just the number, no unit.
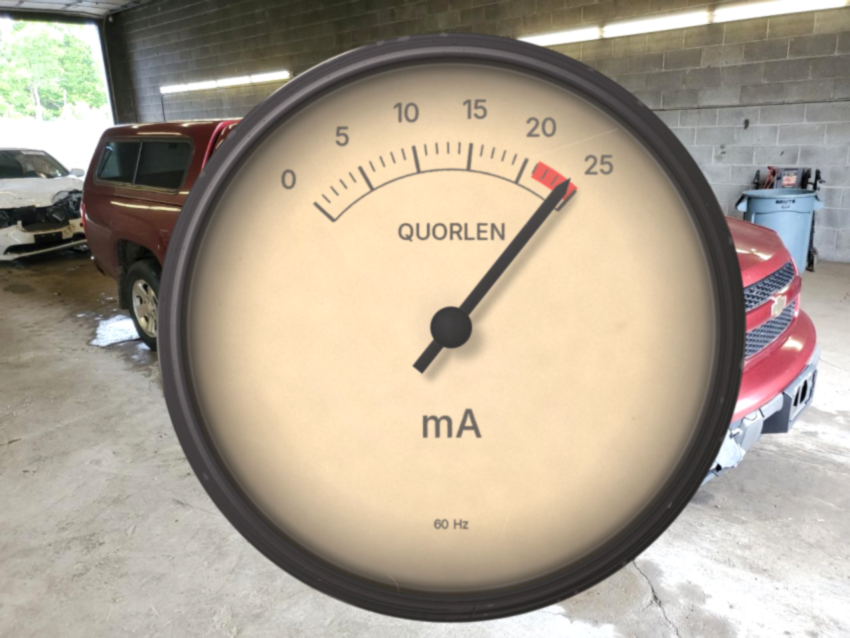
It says 24
